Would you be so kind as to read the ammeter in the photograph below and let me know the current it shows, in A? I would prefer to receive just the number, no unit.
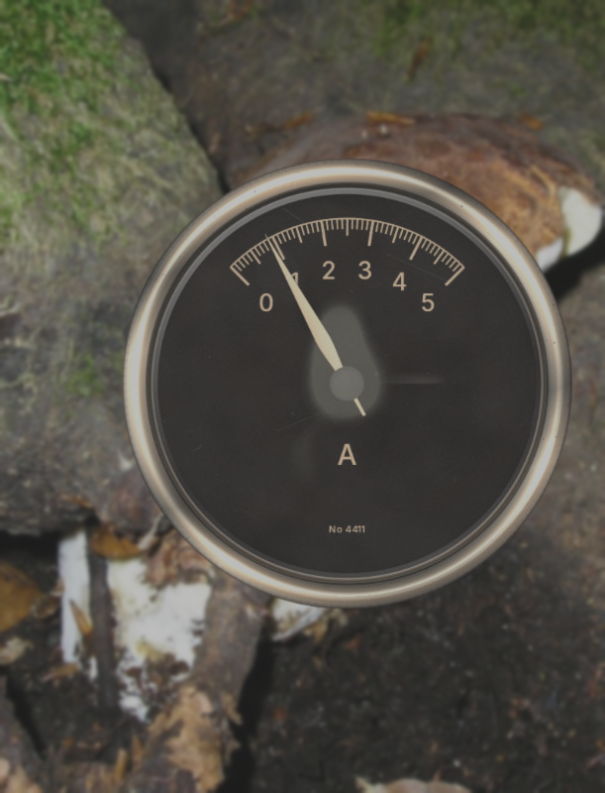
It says 0.9
